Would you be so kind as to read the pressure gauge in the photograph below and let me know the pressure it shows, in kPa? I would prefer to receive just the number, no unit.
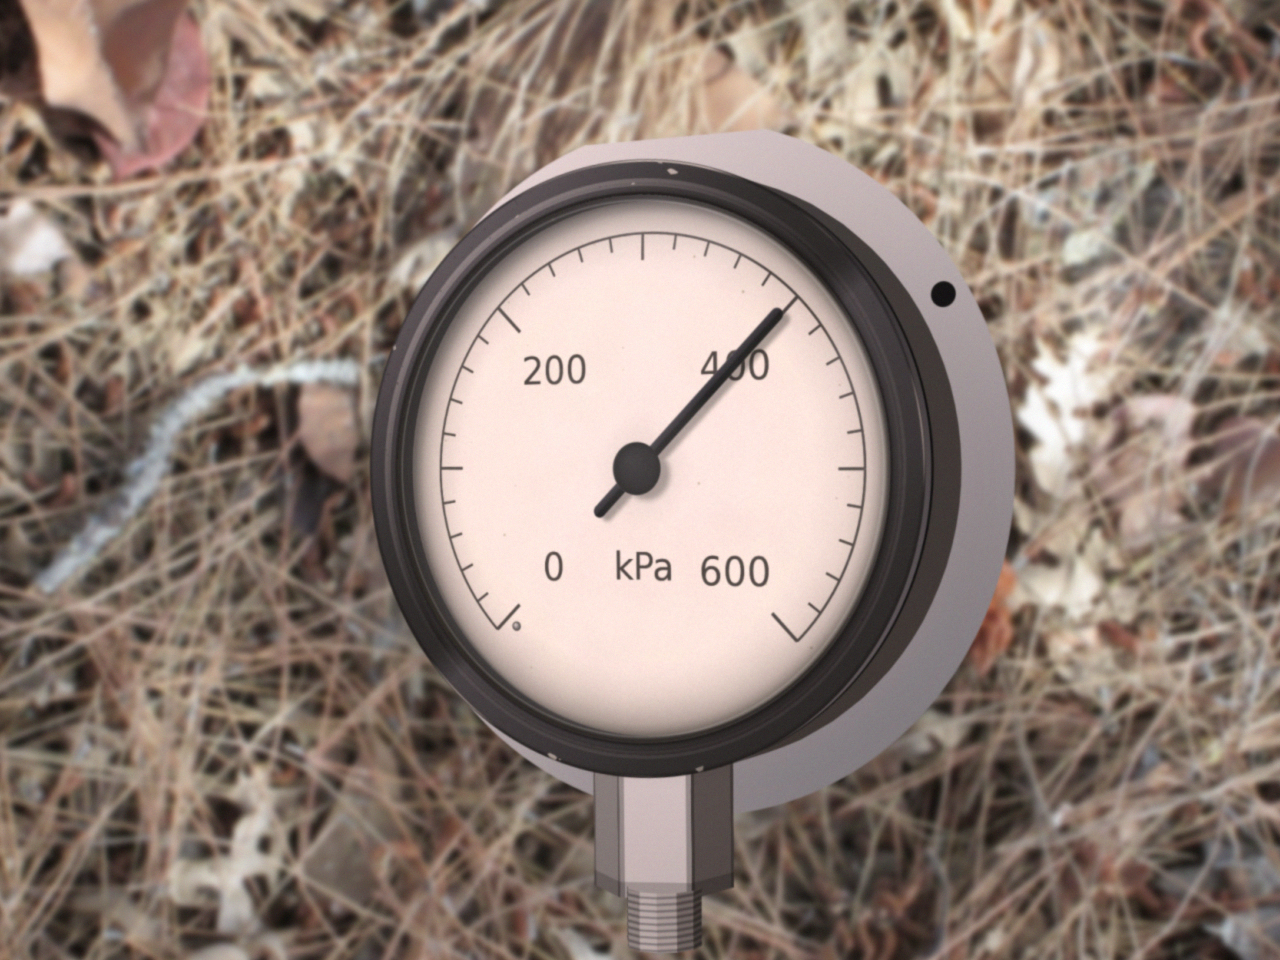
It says 400
